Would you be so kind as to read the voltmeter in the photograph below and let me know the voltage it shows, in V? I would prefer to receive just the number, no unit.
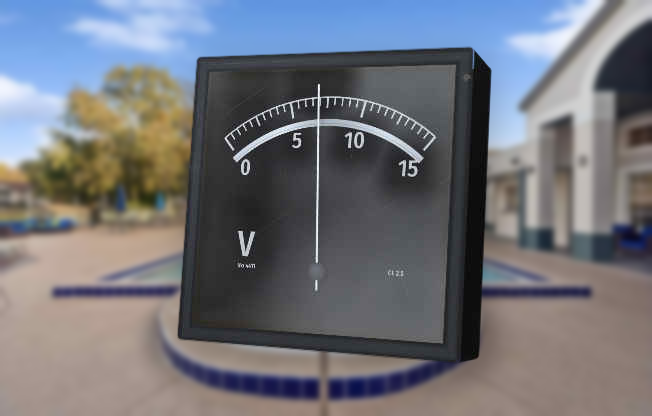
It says 7
